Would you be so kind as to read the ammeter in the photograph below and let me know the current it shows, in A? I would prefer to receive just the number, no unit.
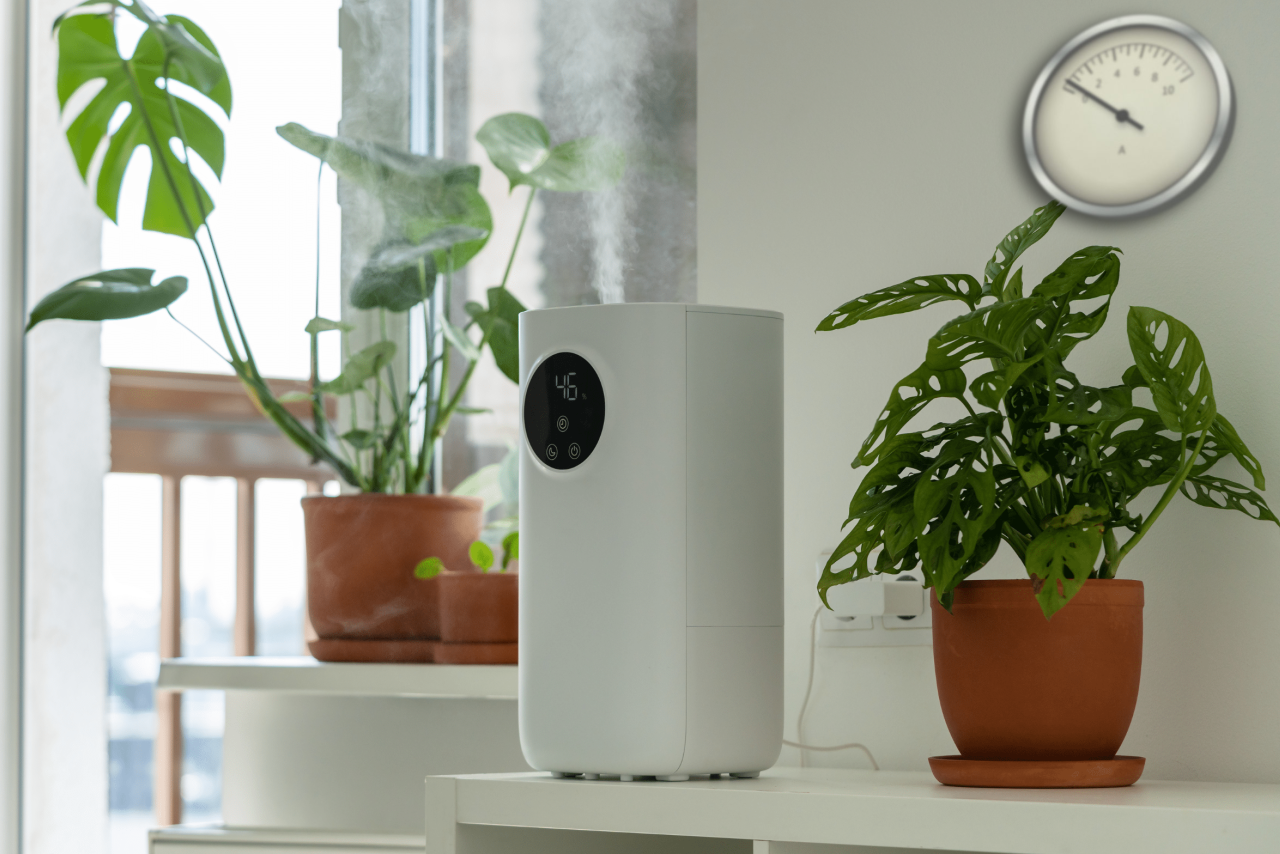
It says 0.5
